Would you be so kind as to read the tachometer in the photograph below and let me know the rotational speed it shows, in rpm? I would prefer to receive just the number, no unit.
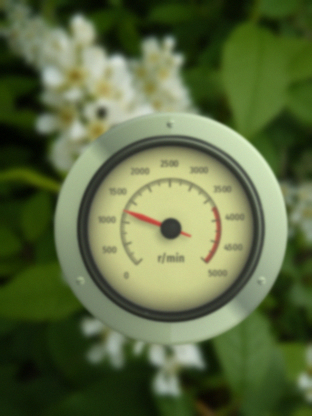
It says 1250
